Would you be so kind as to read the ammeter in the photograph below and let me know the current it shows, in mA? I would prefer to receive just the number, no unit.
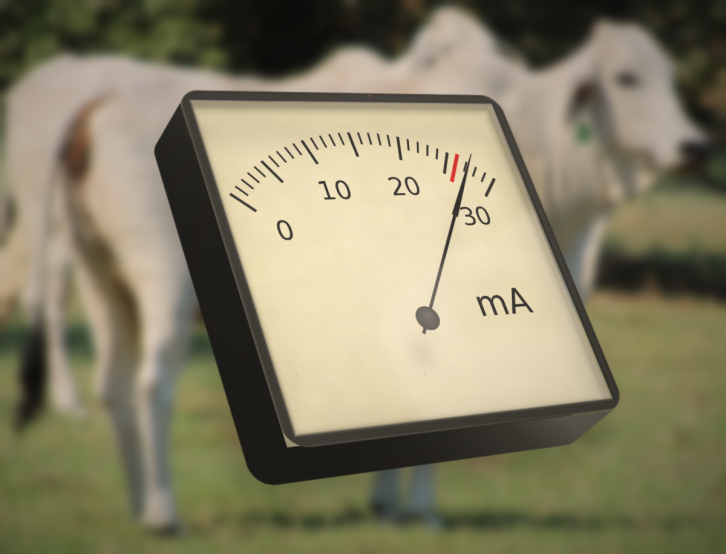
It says 27
